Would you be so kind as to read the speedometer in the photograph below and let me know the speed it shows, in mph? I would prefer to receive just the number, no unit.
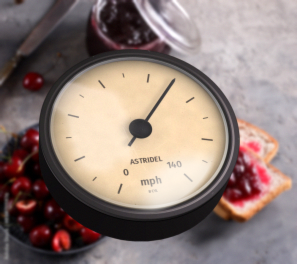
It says 90
